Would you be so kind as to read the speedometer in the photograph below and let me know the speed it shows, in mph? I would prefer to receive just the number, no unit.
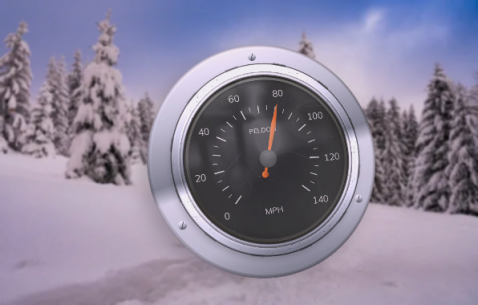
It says 80
